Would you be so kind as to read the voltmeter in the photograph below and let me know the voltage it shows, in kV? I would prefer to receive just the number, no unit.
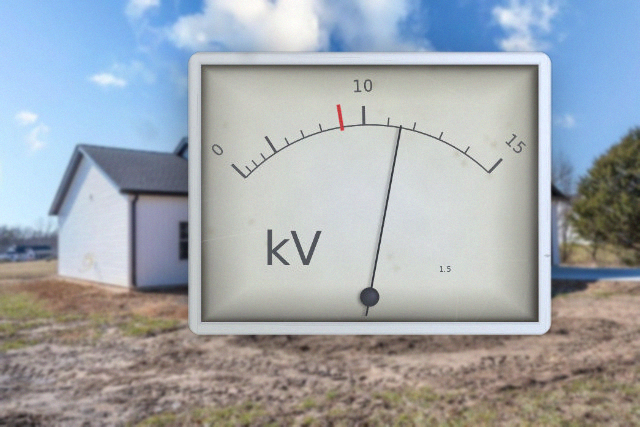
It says 11.5
